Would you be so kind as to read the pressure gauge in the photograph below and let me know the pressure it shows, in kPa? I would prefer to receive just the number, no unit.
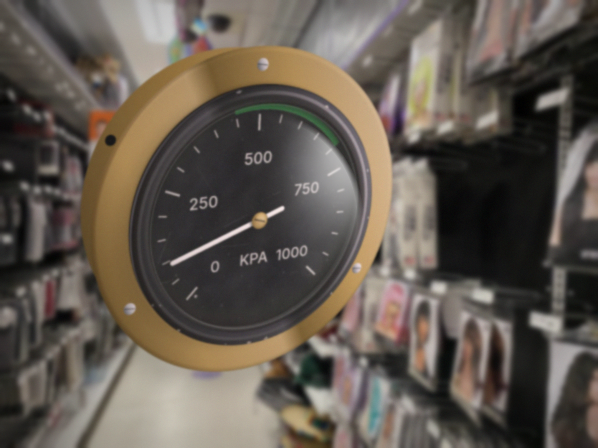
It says 100
